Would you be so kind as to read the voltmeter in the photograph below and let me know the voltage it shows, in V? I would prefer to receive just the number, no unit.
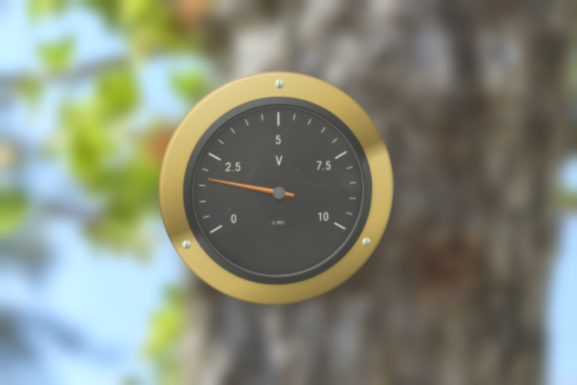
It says 1.75
